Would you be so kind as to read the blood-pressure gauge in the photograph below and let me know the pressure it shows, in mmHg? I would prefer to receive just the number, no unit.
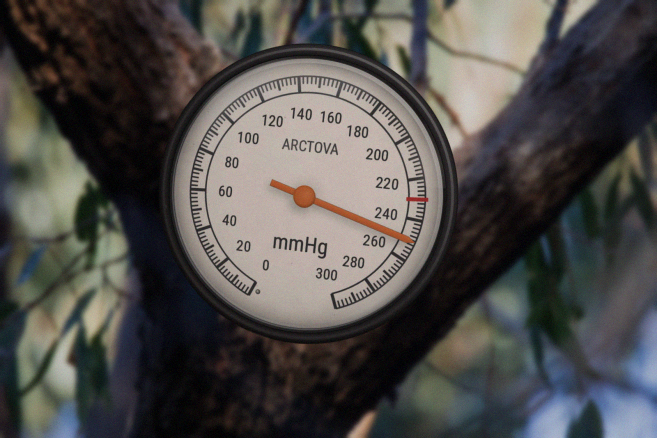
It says 250
